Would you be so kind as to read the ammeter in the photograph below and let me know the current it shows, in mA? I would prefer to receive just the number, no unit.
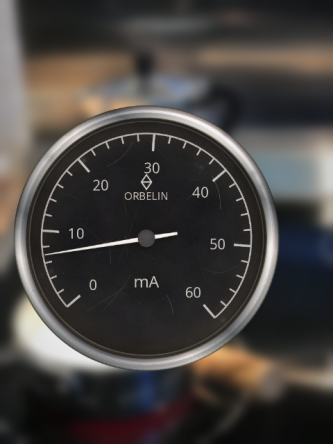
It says 7
